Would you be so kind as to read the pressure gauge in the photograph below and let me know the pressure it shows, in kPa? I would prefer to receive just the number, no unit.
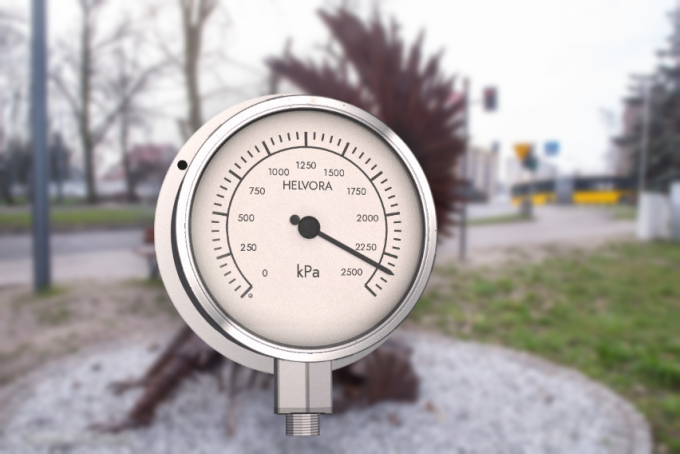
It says 2350
